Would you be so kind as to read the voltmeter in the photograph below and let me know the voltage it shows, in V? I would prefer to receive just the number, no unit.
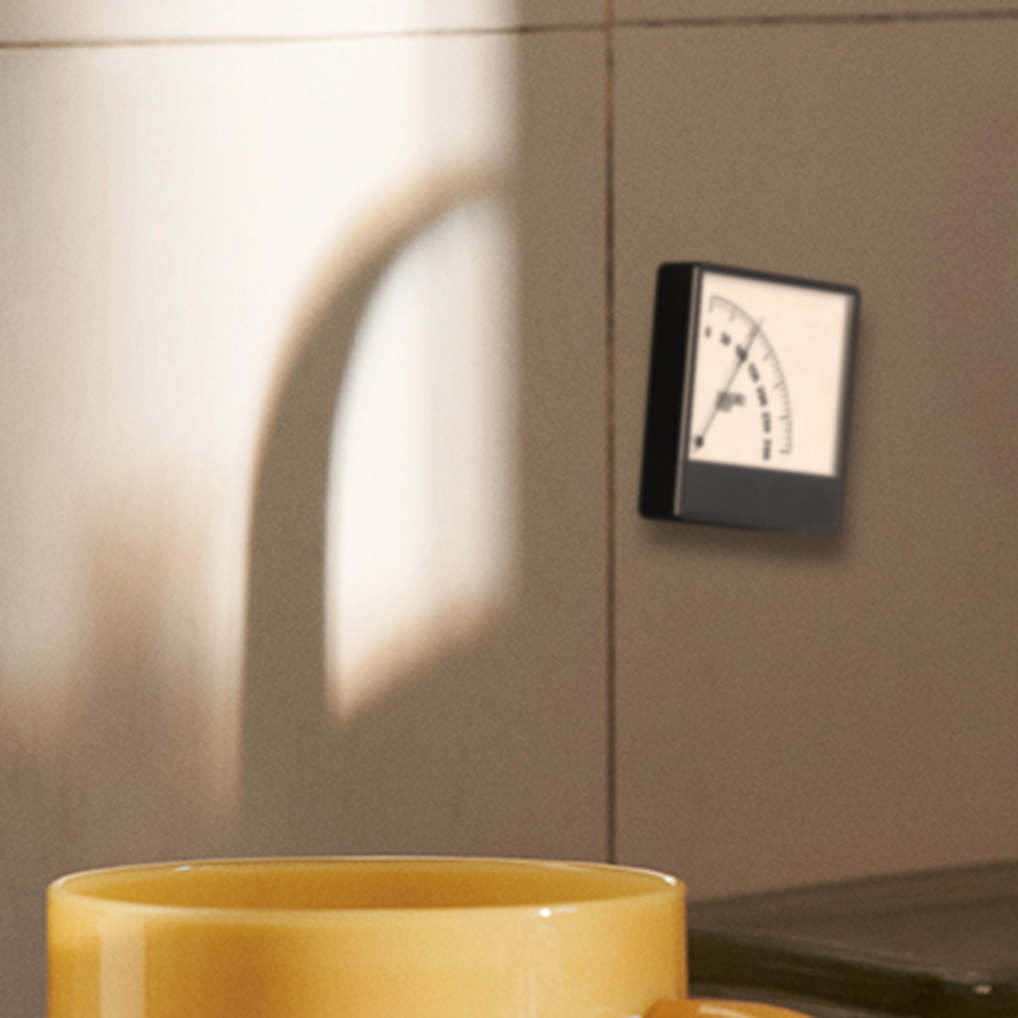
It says 100
